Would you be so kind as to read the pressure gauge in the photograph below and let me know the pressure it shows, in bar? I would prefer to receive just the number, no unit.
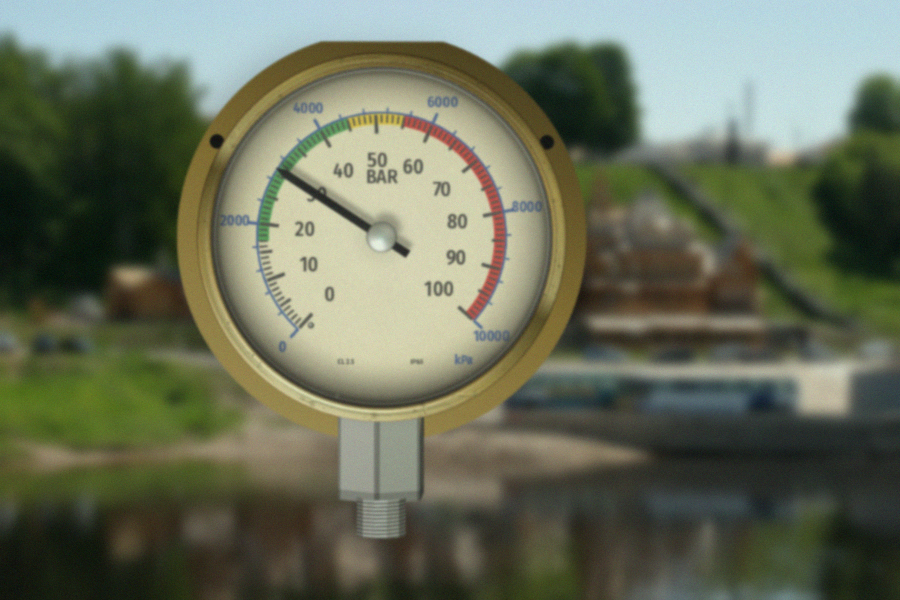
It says 30
